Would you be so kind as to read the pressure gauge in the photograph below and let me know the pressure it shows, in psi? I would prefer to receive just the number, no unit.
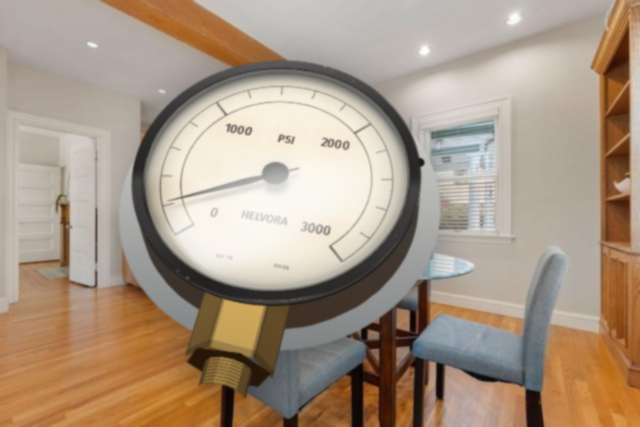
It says 200
